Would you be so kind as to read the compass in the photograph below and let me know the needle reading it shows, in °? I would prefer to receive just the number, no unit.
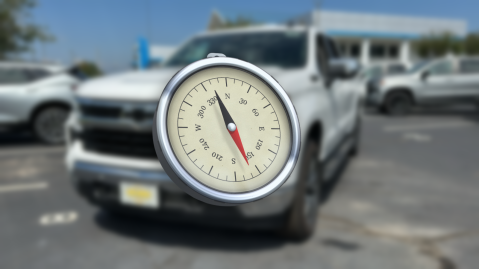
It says 160
